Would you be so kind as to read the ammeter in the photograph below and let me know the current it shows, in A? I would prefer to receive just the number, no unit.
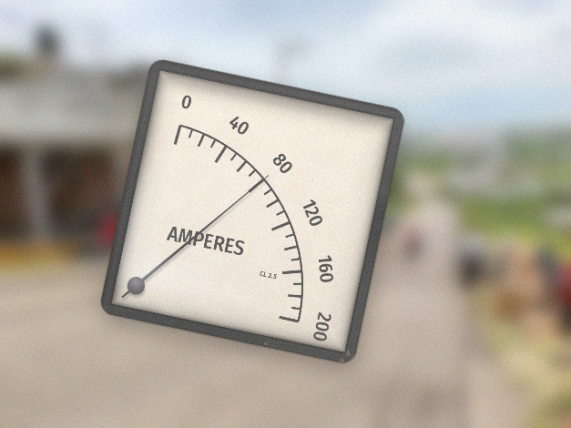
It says 80
